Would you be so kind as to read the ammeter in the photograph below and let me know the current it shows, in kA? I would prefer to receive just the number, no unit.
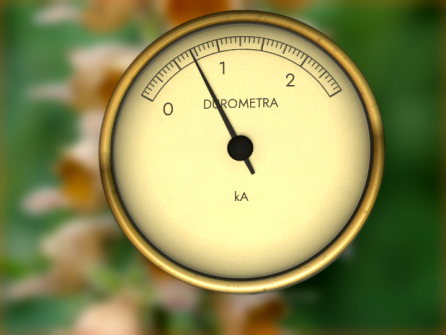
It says 0.7
